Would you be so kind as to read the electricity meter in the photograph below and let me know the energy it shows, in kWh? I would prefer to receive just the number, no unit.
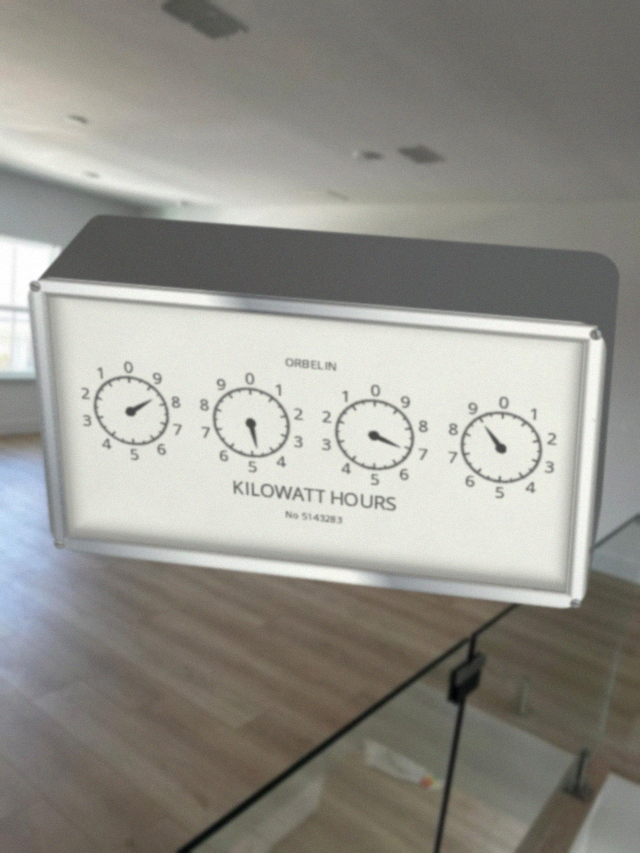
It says 8469
